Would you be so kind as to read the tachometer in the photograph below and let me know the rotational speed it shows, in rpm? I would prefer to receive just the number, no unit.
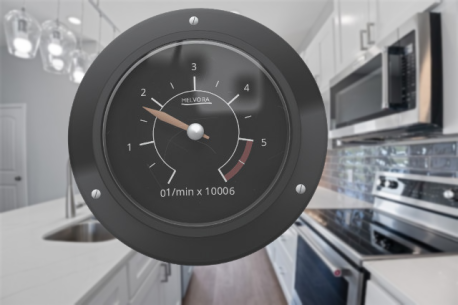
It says 1750
